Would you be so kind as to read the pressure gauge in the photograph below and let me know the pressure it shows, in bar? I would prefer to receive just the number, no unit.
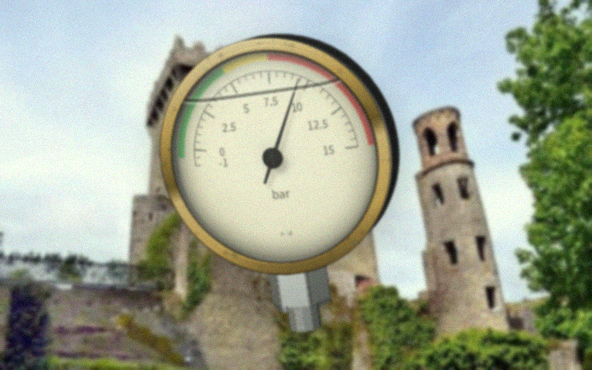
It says 9.5
